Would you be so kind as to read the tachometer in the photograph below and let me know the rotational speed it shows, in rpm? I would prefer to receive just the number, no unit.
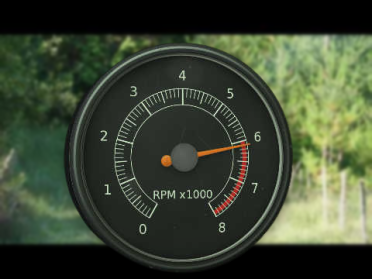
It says 6100
